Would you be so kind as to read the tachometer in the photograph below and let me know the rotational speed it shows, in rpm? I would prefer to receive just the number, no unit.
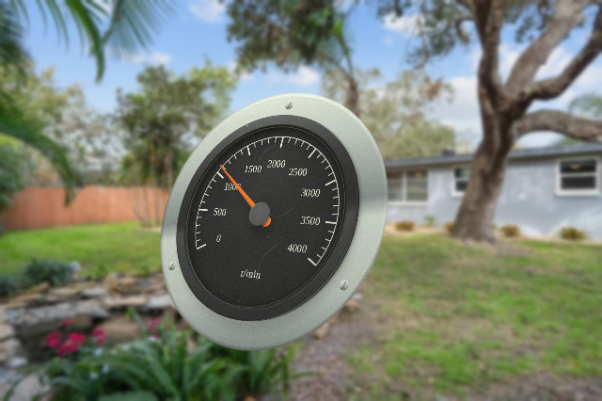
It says 1100
